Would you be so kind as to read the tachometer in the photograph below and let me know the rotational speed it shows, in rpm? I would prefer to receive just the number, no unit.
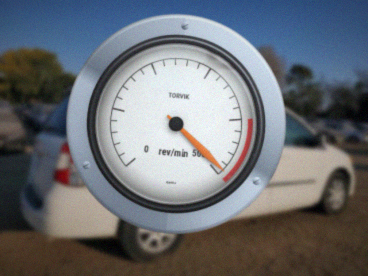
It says 4900
